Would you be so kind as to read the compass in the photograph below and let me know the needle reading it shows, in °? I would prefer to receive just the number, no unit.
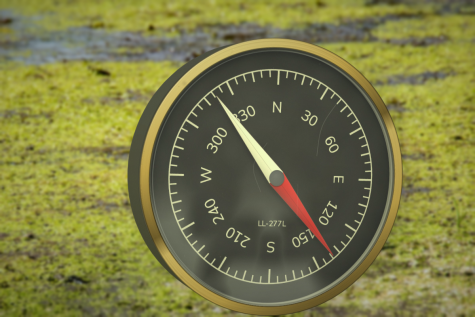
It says 140
